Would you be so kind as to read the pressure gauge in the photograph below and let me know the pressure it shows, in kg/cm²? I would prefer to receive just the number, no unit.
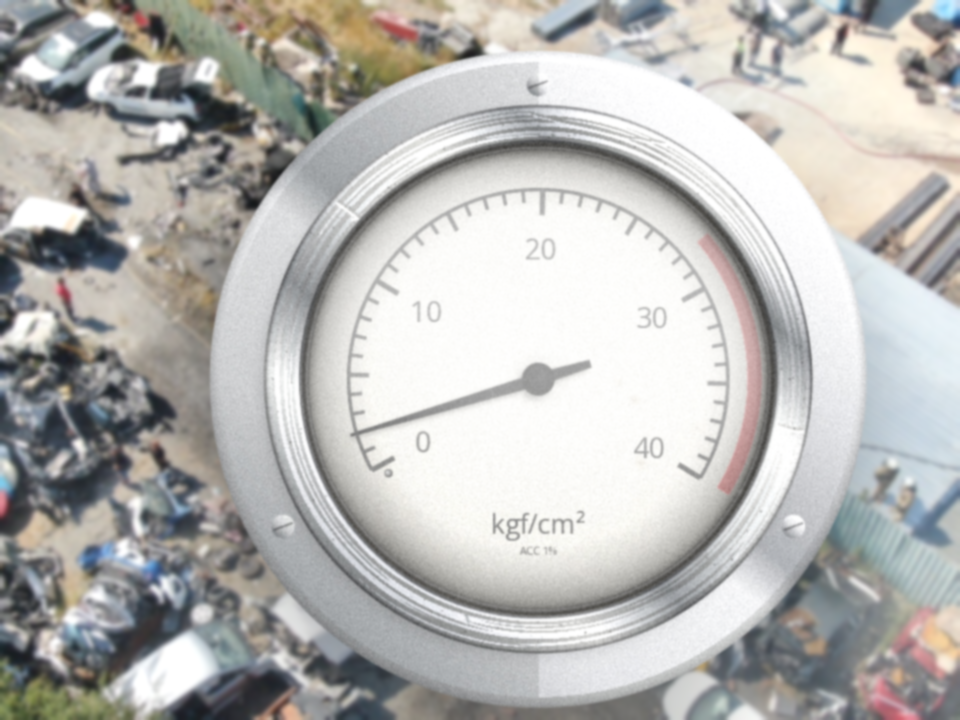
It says 2
